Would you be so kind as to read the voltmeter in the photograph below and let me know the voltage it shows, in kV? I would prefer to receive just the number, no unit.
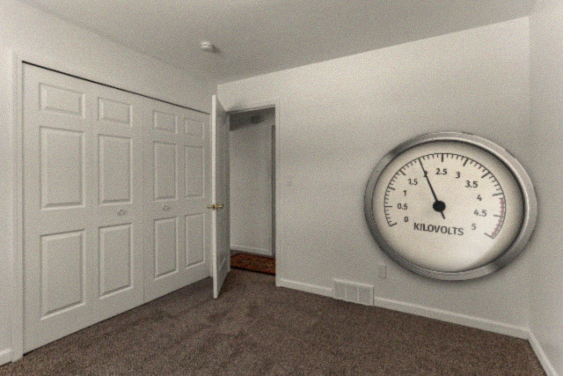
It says 2
